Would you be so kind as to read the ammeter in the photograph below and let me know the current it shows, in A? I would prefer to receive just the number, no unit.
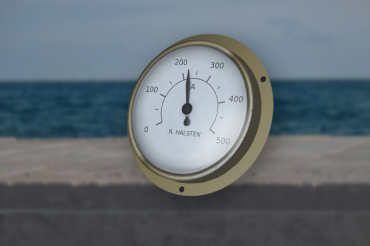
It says 225
